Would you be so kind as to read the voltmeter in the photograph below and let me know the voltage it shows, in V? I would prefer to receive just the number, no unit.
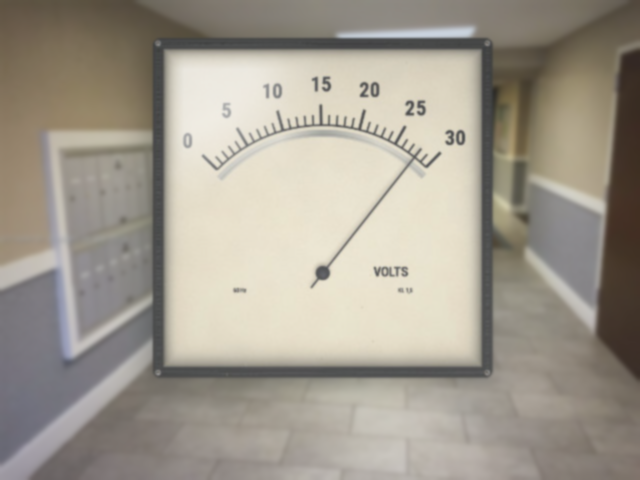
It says 28
